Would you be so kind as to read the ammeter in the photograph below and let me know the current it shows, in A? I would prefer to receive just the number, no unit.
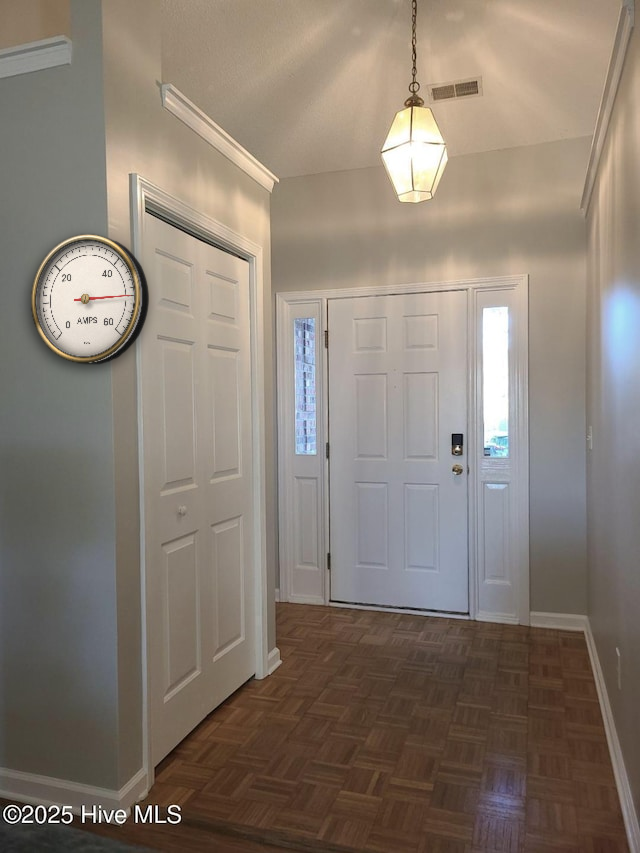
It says 50
